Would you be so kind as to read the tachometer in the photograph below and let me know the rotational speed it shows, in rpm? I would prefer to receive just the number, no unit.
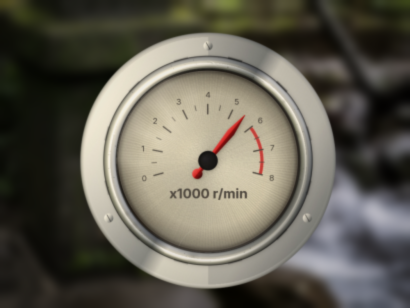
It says 5500
